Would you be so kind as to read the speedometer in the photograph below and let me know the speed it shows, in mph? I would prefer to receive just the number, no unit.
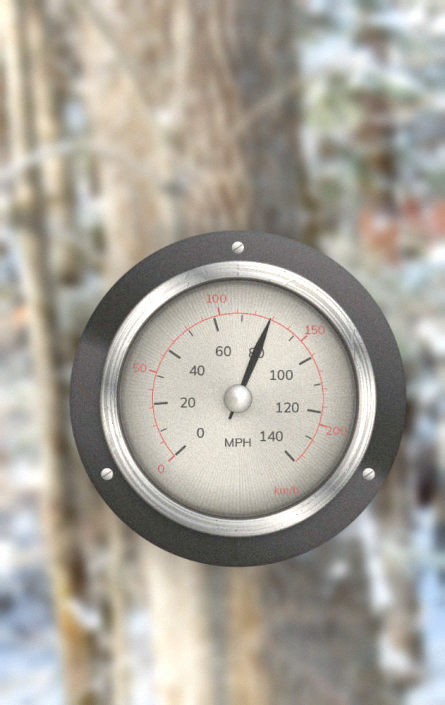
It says 80
